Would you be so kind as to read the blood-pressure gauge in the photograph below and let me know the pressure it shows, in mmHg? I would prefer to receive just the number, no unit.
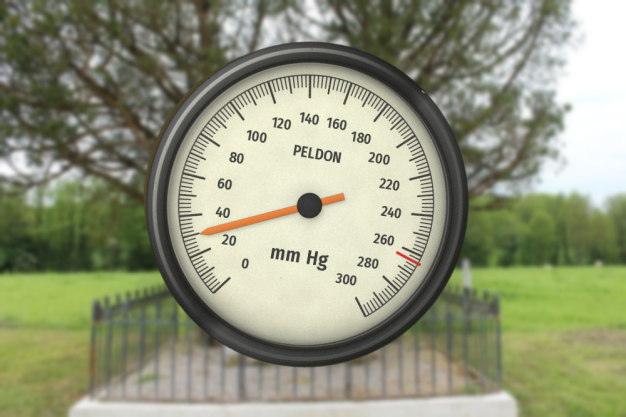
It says 30
